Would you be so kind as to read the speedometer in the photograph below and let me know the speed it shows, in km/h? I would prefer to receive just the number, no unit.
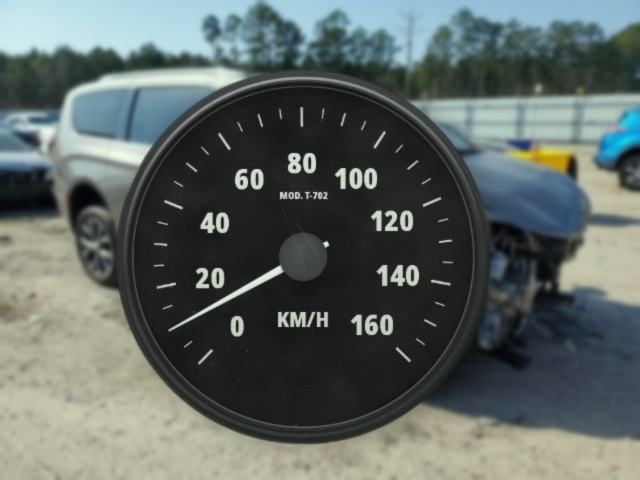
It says 10
